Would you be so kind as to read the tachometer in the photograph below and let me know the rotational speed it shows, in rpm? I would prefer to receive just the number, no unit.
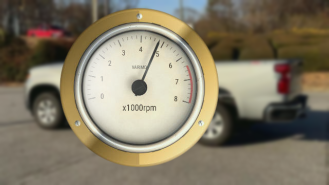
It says 4800
